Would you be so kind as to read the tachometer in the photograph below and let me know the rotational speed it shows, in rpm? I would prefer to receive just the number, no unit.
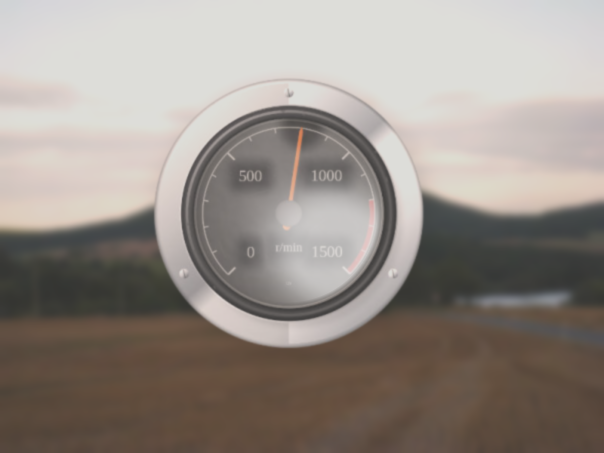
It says 800
